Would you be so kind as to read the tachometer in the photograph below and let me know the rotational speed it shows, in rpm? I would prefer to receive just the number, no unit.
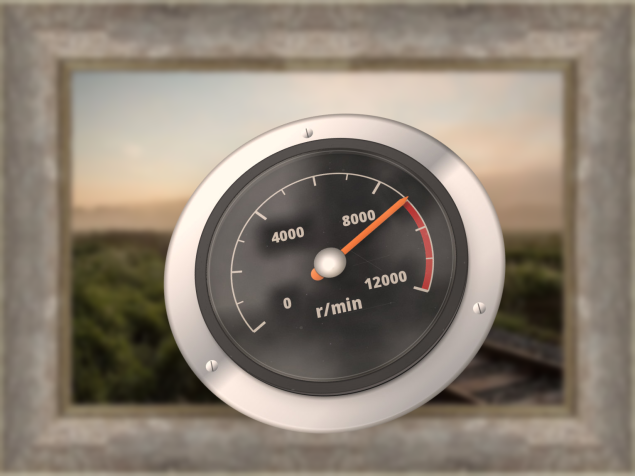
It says 9000
